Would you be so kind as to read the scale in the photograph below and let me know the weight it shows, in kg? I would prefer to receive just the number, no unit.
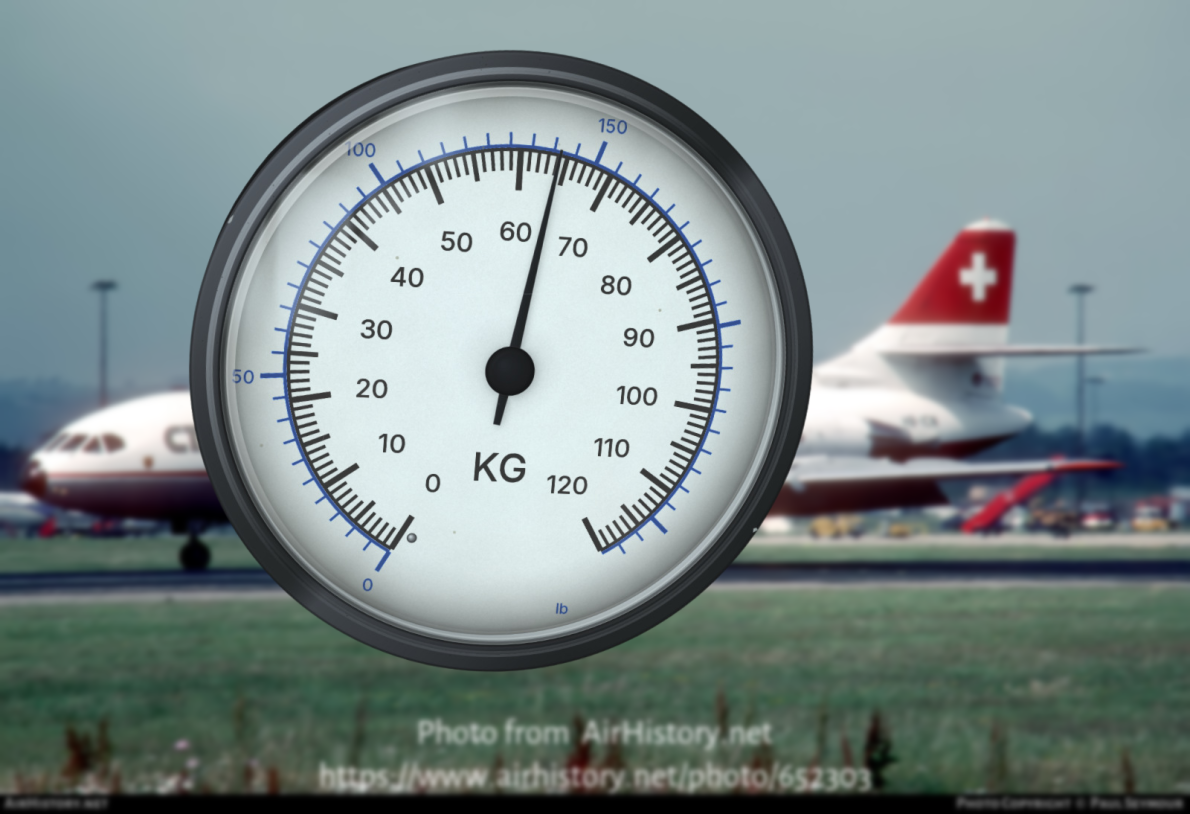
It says 64
